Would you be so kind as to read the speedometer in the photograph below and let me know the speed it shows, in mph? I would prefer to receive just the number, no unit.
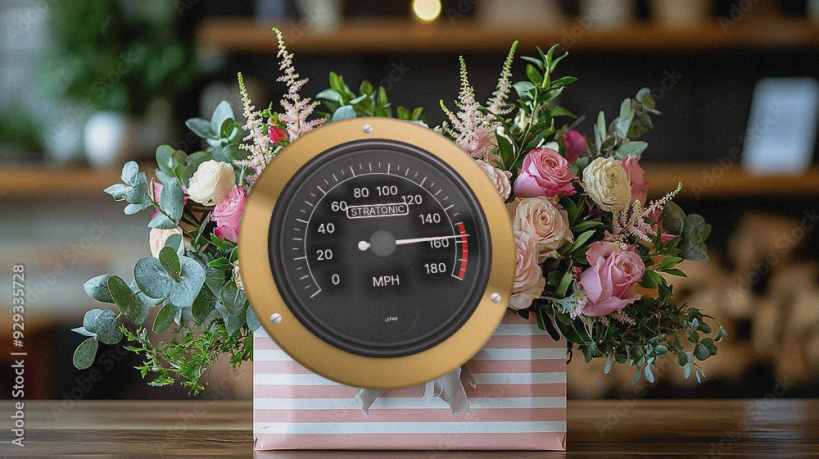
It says 157.5
